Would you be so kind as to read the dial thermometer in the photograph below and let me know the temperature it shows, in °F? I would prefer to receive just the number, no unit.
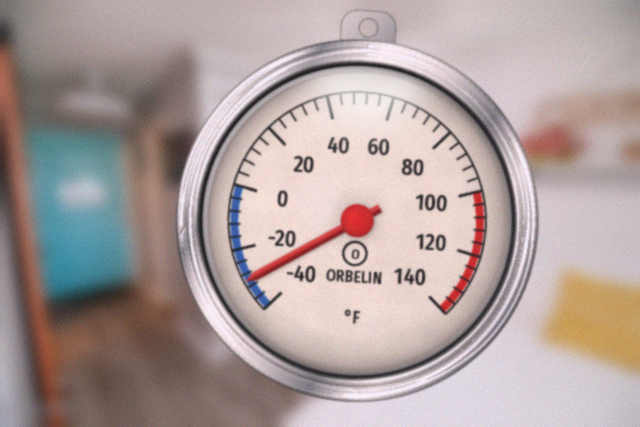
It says -30
